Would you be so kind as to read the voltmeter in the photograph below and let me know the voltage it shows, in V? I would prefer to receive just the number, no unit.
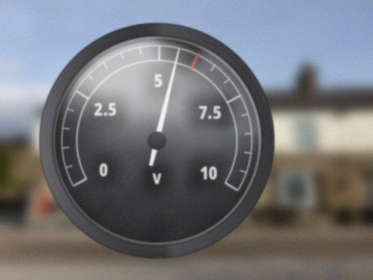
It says 5.5
